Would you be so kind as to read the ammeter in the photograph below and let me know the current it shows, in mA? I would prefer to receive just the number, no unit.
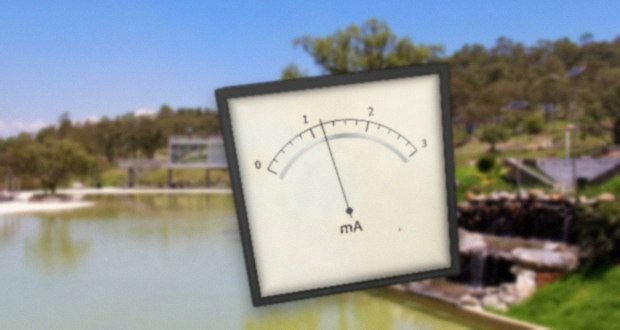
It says 1.2
